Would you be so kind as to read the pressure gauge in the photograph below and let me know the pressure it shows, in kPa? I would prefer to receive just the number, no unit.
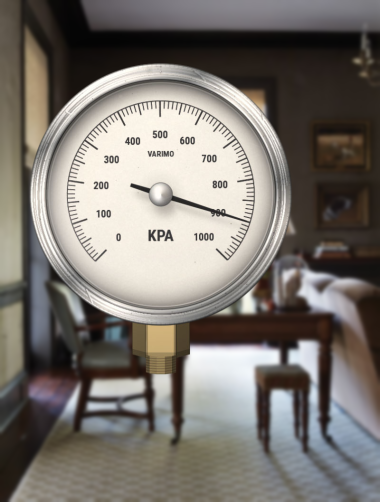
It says 900
